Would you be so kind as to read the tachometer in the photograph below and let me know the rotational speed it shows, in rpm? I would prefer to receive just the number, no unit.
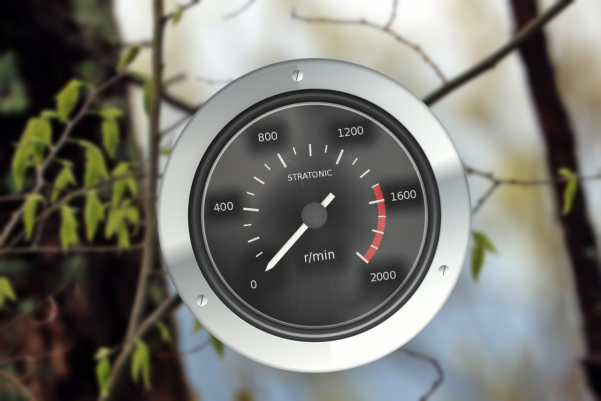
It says 0
